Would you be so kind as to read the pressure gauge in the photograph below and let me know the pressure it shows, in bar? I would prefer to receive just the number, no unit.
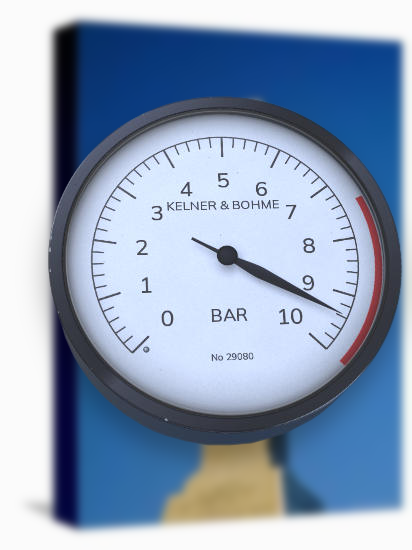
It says 9.4
